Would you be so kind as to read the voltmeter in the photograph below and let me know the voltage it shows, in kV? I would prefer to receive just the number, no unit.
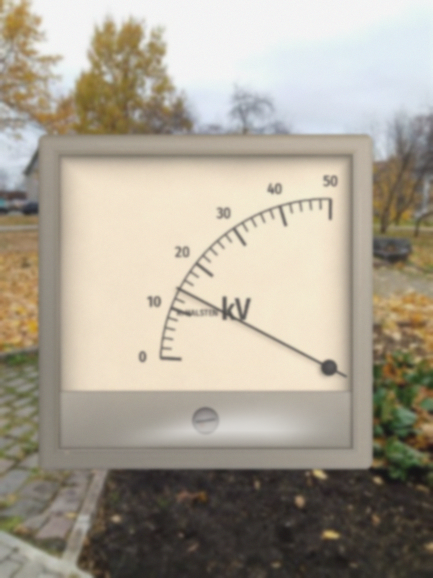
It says 14
